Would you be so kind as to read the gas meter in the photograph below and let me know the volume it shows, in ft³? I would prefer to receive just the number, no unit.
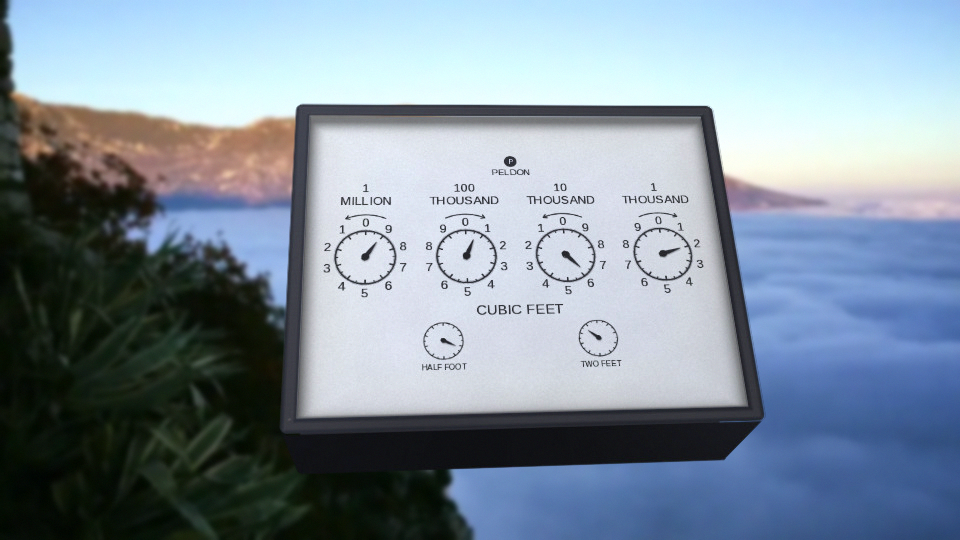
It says 906200
